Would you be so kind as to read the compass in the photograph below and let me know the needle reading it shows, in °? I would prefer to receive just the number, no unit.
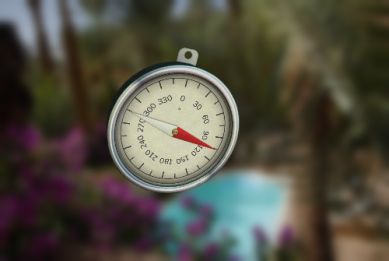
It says 105
